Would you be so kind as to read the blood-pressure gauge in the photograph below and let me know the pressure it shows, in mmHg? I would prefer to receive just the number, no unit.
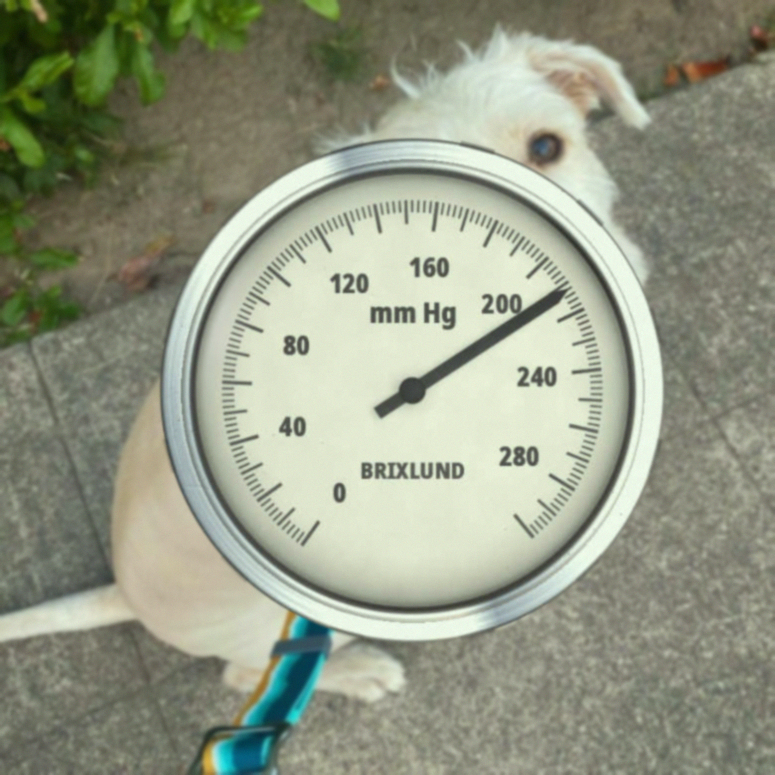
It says 212
